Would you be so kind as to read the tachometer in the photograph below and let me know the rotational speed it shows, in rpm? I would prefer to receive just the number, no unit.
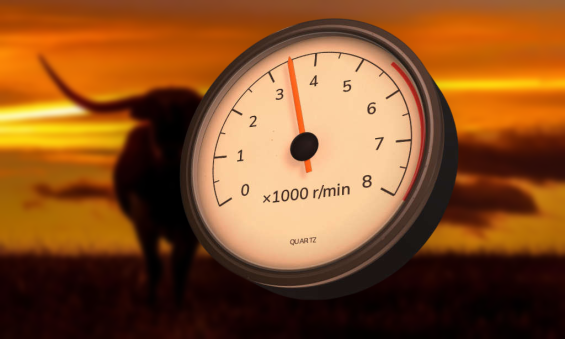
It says 3500
